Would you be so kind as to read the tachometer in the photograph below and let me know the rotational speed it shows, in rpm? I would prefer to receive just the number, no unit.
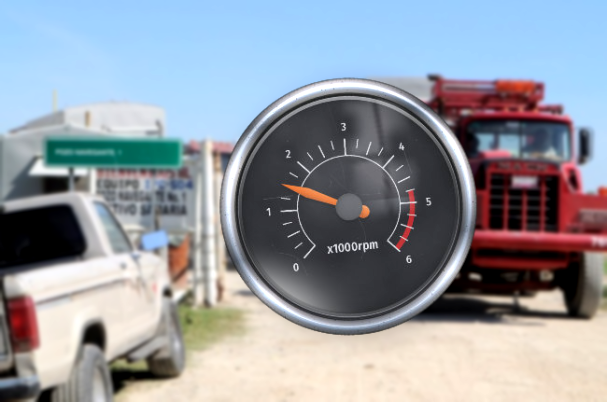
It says 1500
